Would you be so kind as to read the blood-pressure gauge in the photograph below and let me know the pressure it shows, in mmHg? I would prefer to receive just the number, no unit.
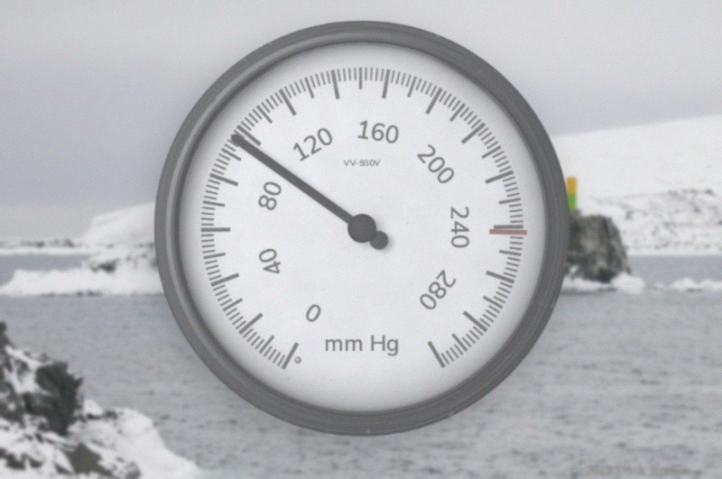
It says 96
